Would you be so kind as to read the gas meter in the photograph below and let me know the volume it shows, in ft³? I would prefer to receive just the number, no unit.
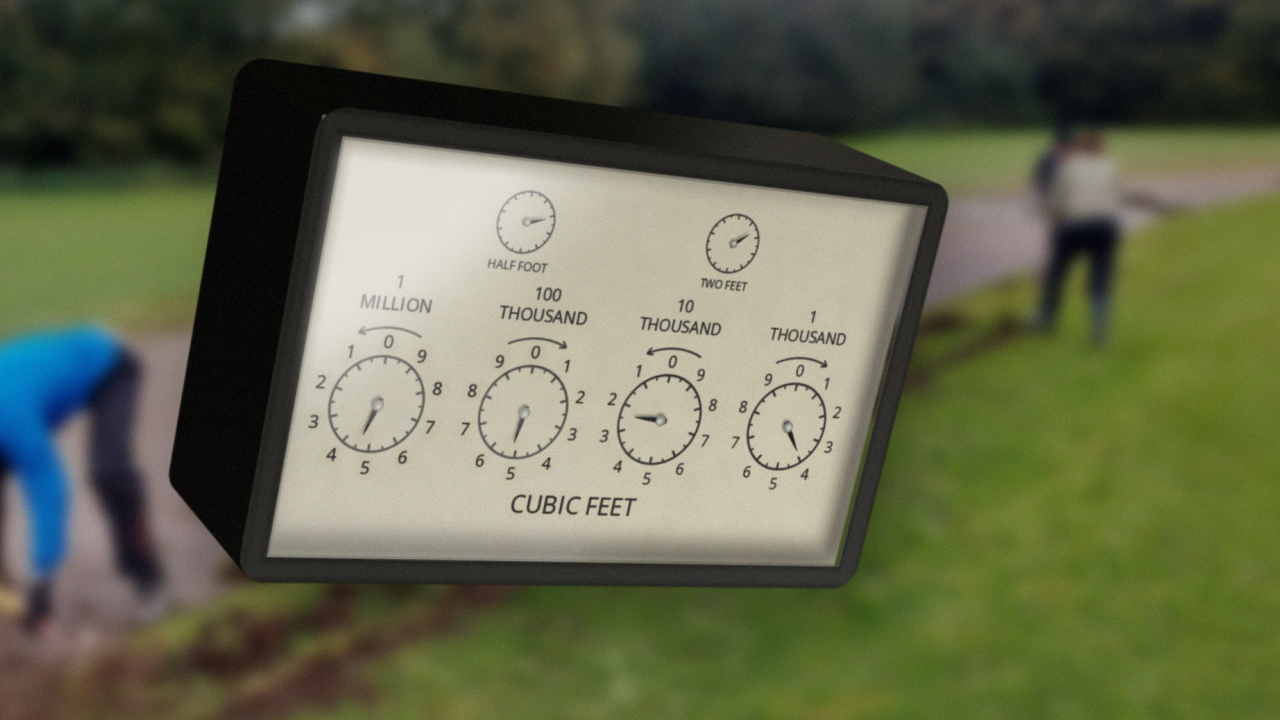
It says 452400
